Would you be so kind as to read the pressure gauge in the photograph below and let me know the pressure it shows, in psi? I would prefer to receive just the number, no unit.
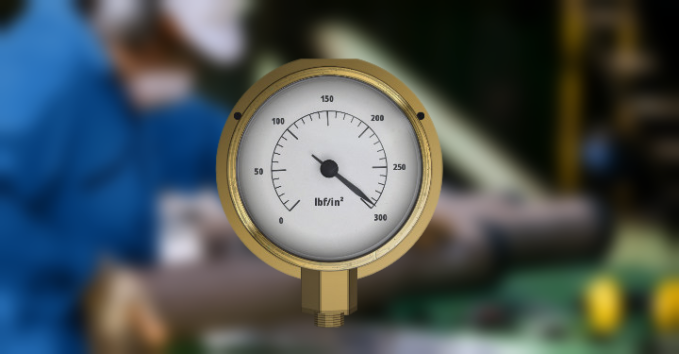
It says 295
